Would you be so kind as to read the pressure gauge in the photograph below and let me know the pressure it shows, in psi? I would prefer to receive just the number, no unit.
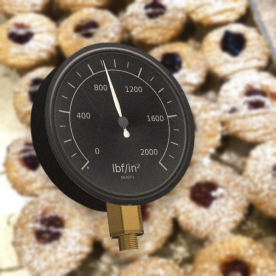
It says 900
